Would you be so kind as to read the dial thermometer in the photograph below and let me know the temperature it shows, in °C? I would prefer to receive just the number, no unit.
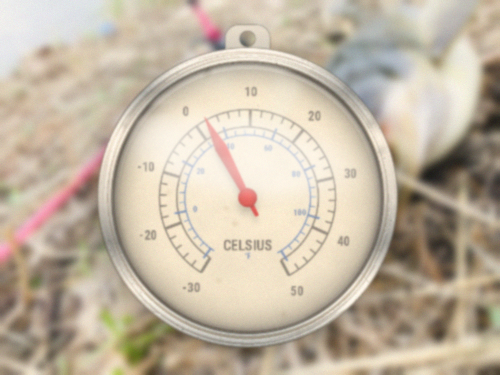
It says 2
